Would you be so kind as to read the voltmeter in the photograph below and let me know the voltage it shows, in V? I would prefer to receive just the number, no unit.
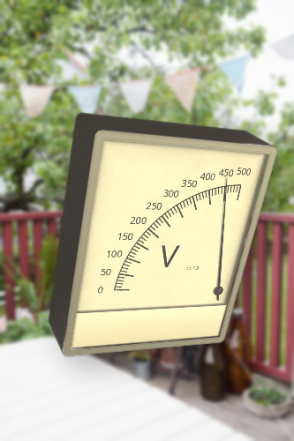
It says 450
